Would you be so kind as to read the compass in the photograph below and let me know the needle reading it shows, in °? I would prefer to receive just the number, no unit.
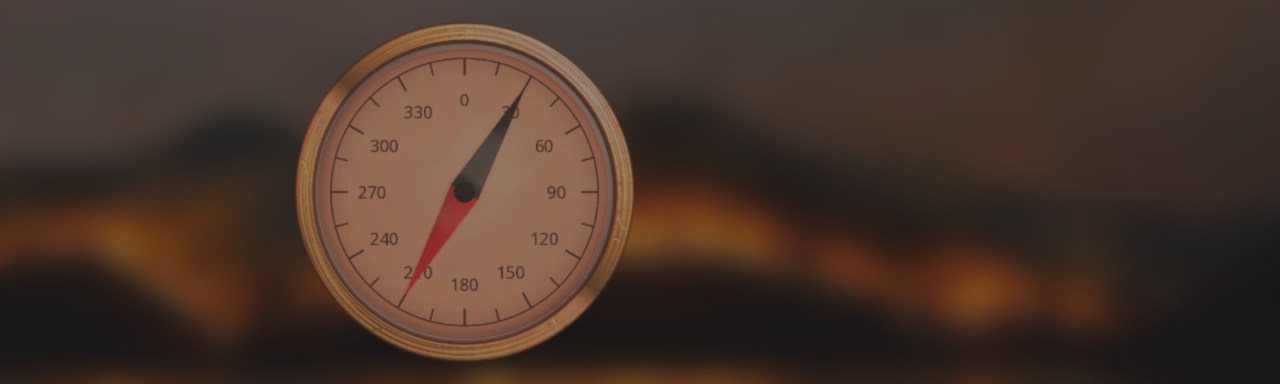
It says 210
